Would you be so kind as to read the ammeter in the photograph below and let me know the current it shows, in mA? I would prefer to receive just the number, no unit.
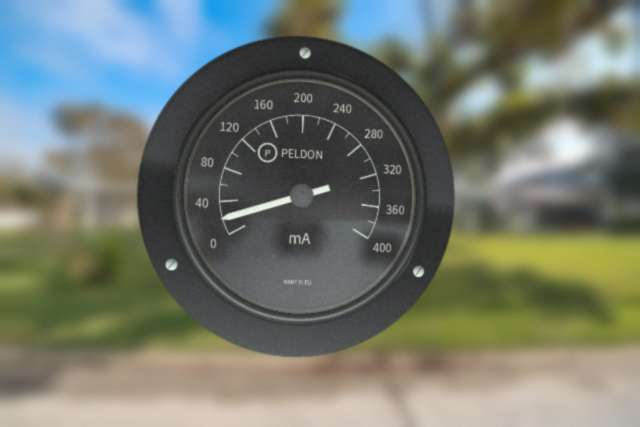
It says 20
